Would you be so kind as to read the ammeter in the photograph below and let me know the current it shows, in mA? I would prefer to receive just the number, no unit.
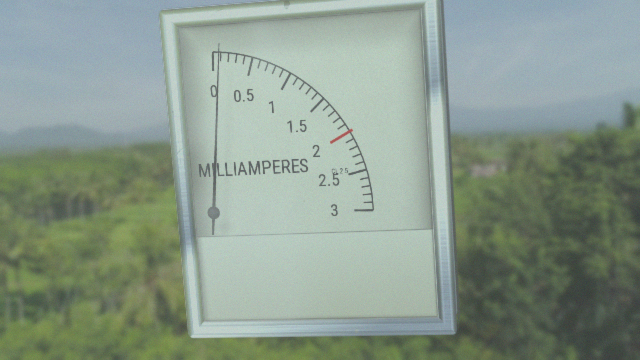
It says 0.1
